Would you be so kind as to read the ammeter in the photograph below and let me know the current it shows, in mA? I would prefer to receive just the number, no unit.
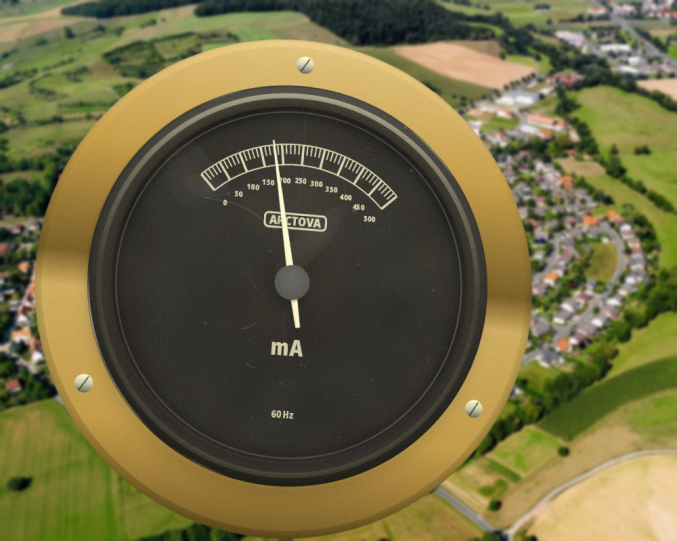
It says 180
